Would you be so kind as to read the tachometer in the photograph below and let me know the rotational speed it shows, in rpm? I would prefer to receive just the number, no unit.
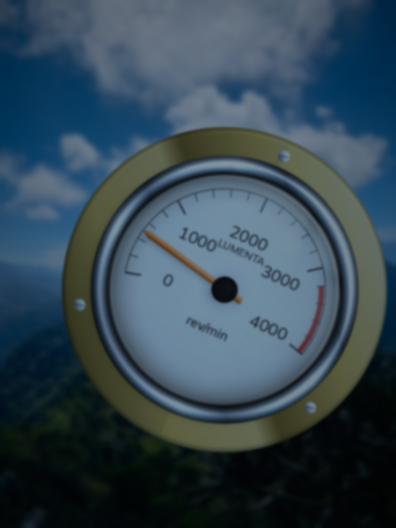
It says 500
